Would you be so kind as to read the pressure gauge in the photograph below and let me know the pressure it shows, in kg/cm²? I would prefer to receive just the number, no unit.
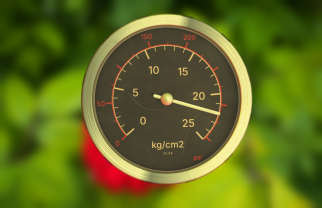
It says 22
